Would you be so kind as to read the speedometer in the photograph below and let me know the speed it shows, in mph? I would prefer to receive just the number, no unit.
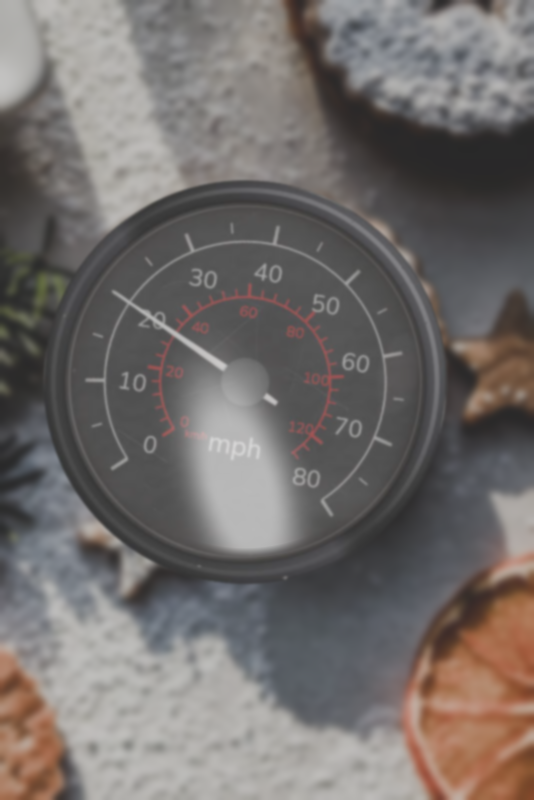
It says 20
